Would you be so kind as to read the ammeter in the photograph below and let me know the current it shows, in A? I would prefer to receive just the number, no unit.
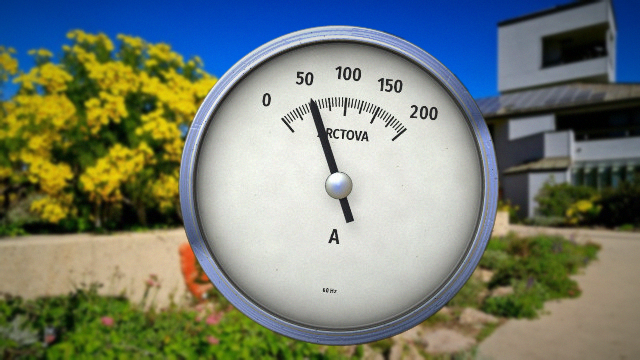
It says 50
